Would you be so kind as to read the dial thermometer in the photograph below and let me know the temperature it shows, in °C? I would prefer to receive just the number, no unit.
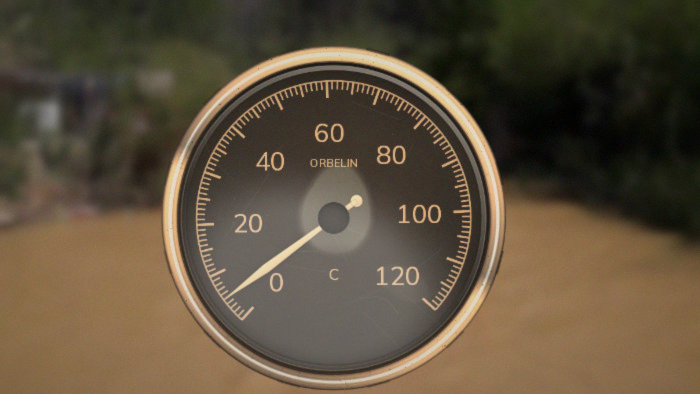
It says 5
